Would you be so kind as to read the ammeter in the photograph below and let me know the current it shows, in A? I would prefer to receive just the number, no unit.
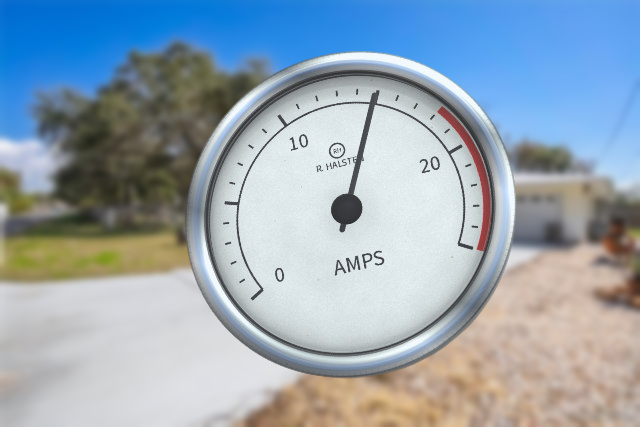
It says 15
